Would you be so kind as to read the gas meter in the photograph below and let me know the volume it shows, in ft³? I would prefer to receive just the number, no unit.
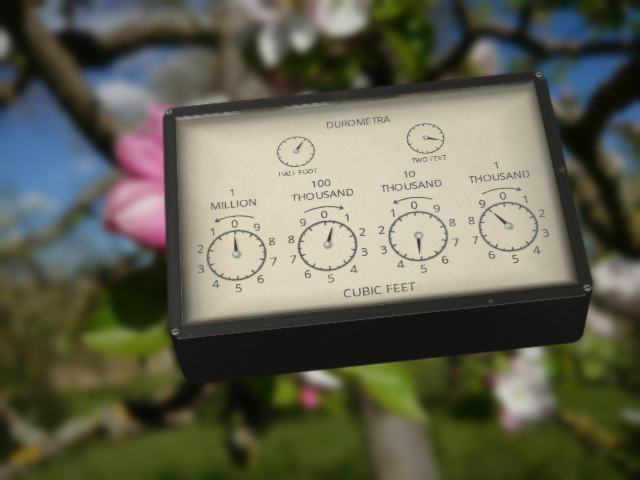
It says 4900
